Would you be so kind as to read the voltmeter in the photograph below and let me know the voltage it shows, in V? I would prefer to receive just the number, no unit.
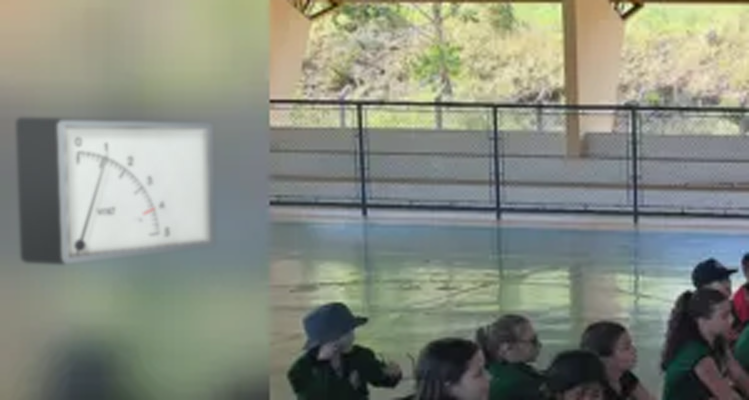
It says 1
